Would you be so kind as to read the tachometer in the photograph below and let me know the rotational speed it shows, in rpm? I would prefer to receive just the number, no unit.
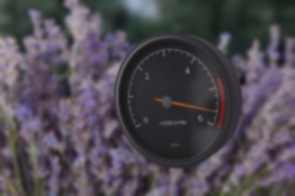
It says 5600
